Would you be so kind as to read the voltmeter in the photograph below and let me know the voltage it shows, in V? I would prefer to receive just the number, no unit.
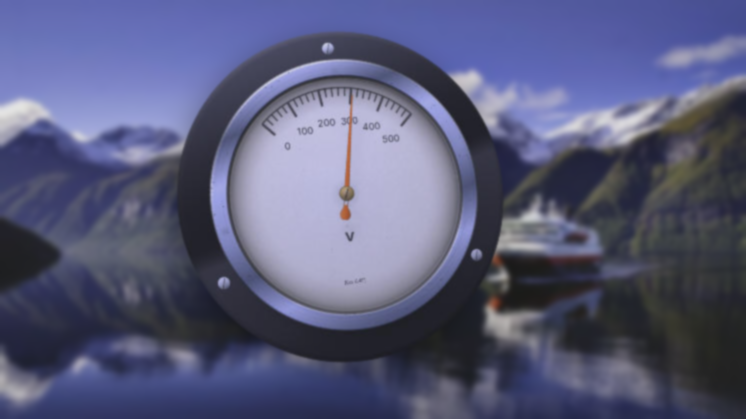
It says 300
